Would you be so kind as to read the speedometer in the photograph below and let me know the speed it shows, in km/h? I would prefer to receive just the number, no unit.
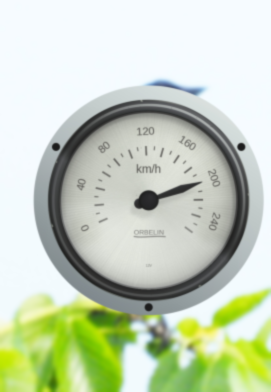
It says 200
